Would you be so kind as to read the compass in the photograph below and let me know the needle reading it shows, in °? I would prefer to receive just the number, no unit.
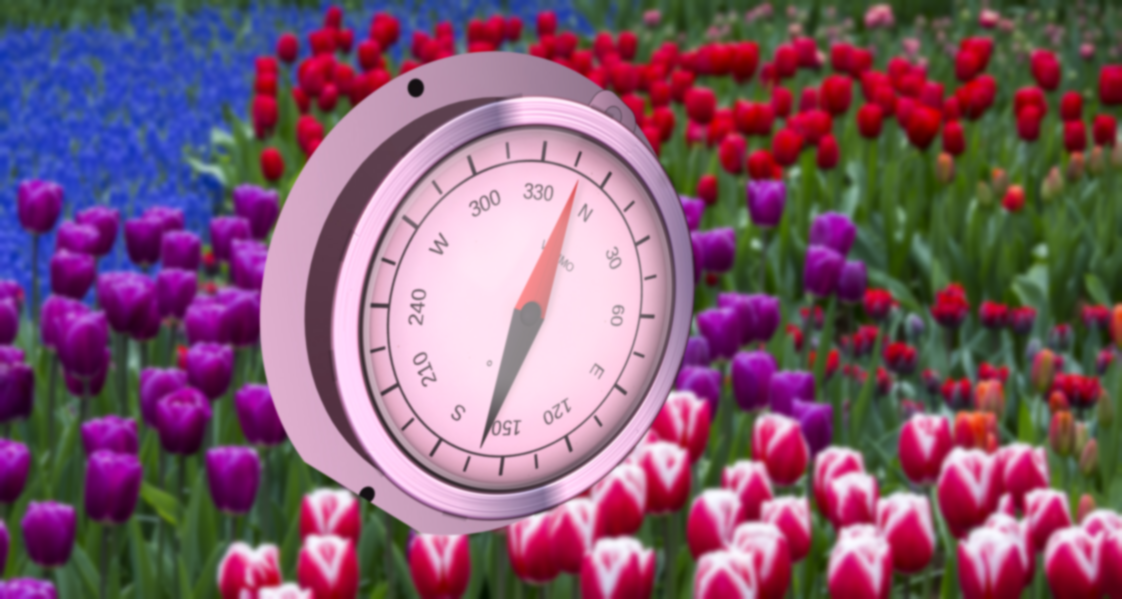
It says 345
